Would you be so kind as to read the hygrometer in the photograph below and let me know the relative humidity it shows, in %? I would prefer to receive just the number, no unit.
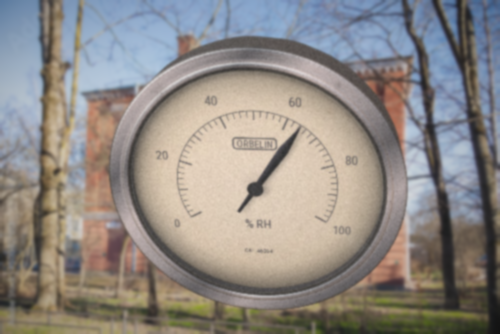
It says 64
